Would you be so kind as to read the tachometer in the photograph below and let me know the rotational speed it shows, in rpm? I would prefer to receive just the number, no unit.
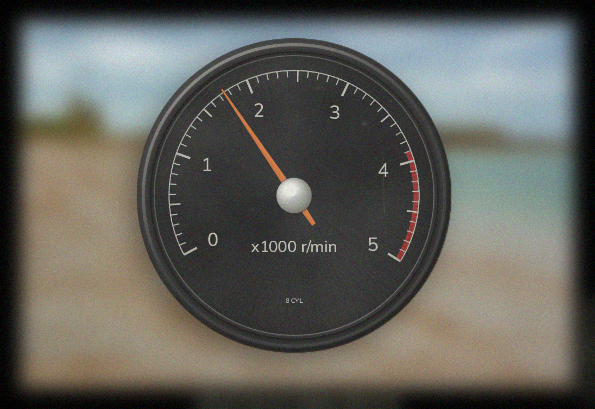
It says 1750
